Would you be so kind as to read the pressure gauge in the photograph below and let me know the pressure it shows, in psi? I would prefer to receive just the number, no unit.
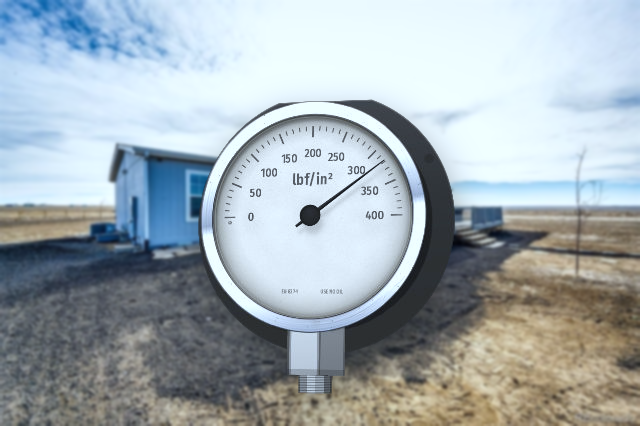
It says 320
